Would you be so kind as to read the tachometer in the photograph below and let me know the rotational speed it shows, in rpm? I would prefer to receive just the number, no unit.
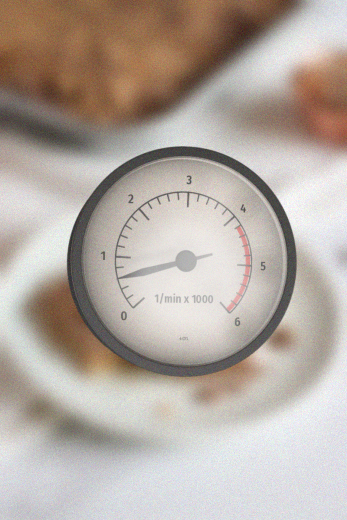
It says 600
